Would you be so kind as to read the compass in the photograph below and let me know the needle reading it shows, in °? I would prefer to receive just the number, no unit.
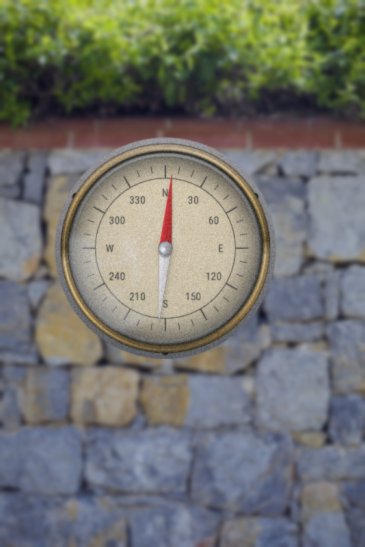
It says 5
